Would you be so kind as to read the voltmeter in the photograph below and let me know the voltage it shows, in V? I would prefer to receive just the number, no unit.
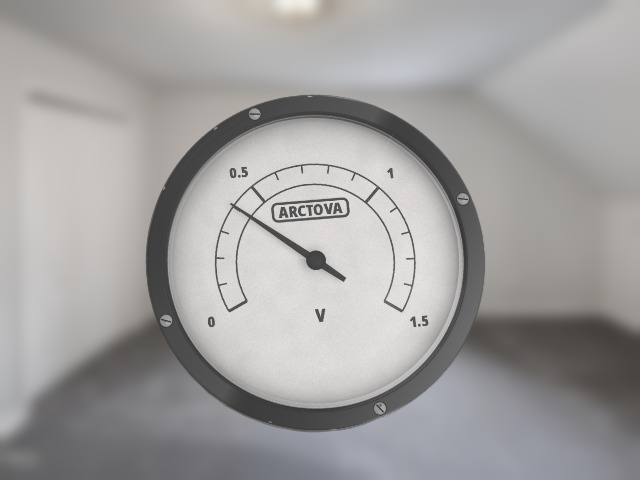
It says 0.4
